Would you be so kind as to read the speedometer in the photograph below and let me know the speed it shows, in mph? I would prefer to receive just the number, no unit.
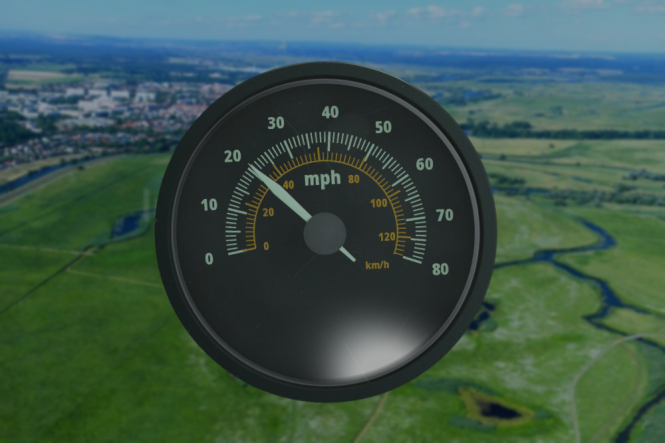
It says 21
